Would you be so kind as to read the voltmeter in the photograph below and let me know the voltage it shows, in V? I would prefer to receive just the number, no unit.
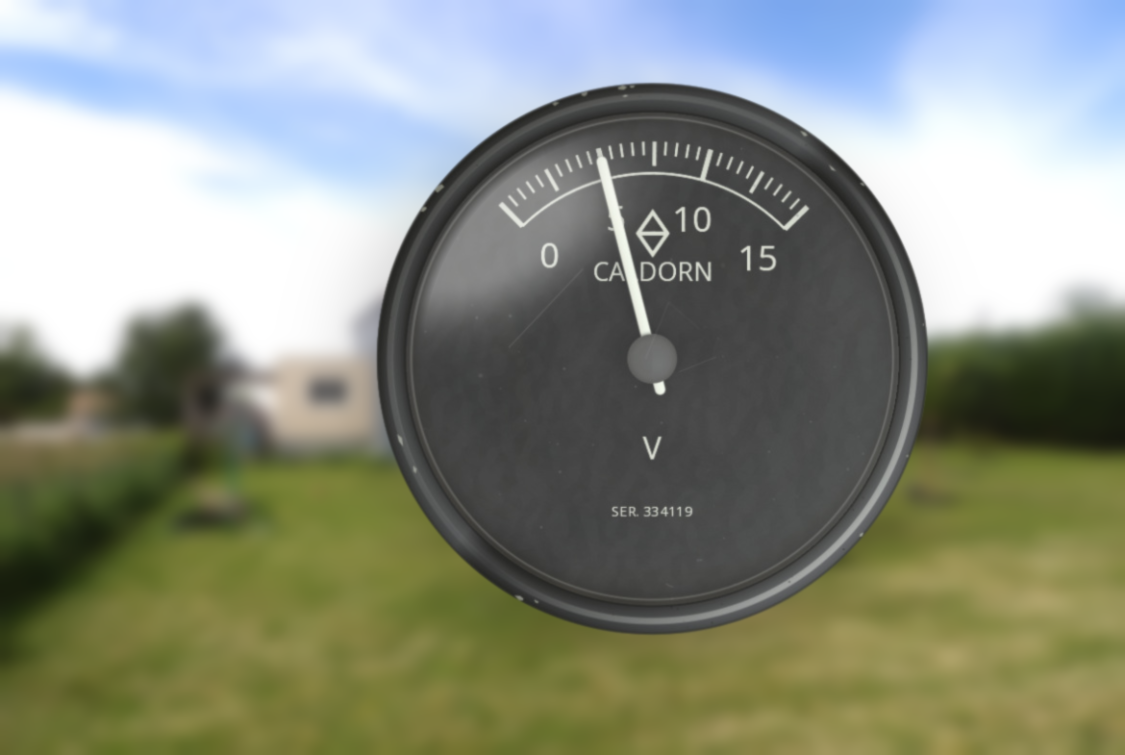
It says 5
